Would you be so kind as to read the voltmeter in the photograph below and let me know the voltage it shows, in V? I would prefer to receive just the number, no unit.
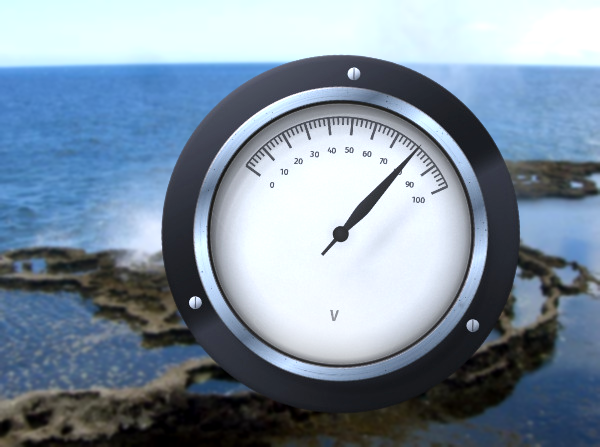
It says 80
